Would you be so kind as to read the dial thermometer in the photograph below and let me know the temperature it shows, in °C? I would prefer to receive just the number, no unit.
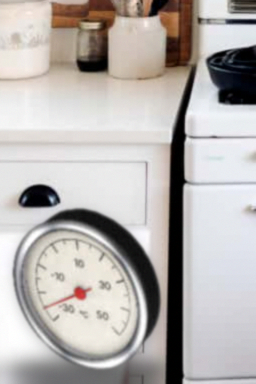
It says -25
